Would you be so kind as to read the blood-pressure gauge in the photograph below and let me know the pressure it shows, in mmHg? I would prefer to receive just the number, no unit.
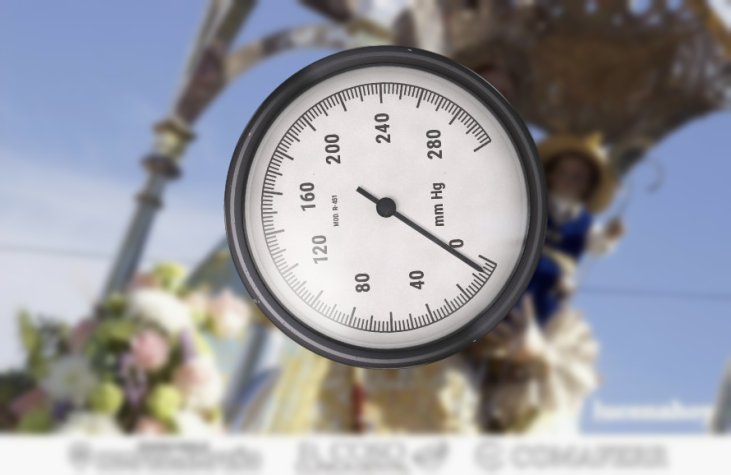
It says 6
